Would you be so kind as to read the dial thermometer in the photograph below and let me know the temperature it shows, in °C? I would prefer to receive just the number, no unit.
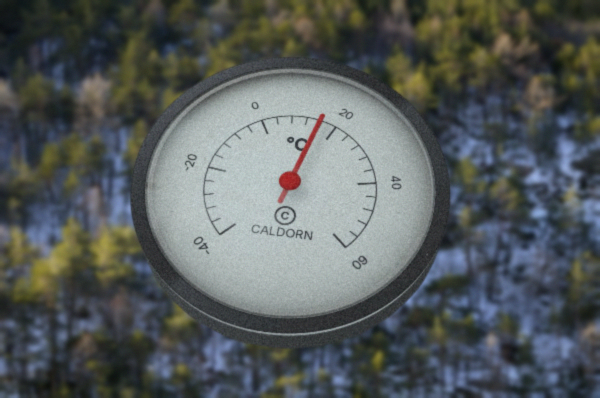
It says 16
